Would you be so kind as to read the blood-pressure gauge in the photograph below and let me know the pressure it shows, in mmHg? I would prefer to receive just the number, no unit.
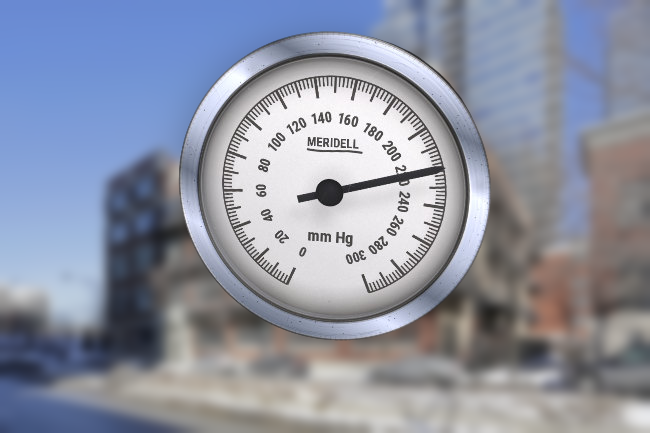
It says 220
